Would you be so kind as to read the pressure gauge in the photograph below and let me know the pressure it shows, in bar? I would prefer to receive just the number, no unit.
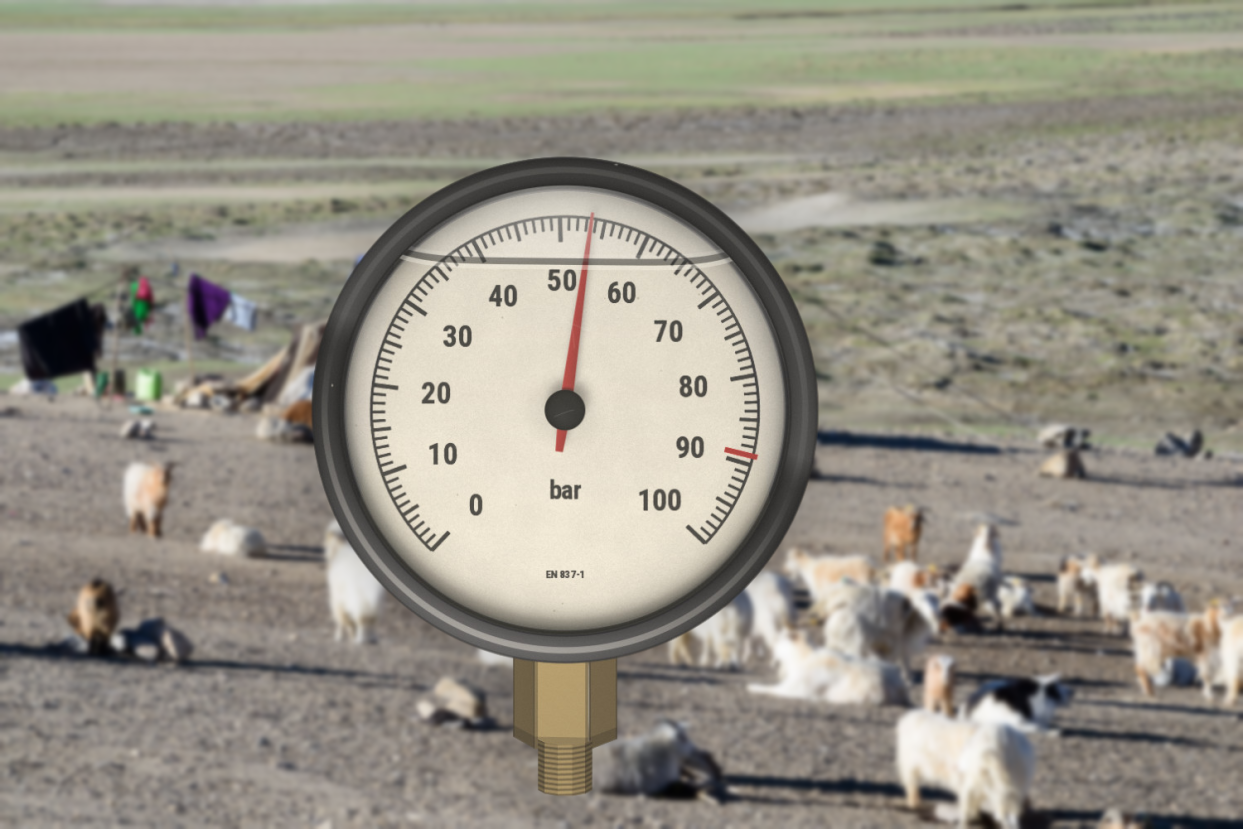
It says 53.5
